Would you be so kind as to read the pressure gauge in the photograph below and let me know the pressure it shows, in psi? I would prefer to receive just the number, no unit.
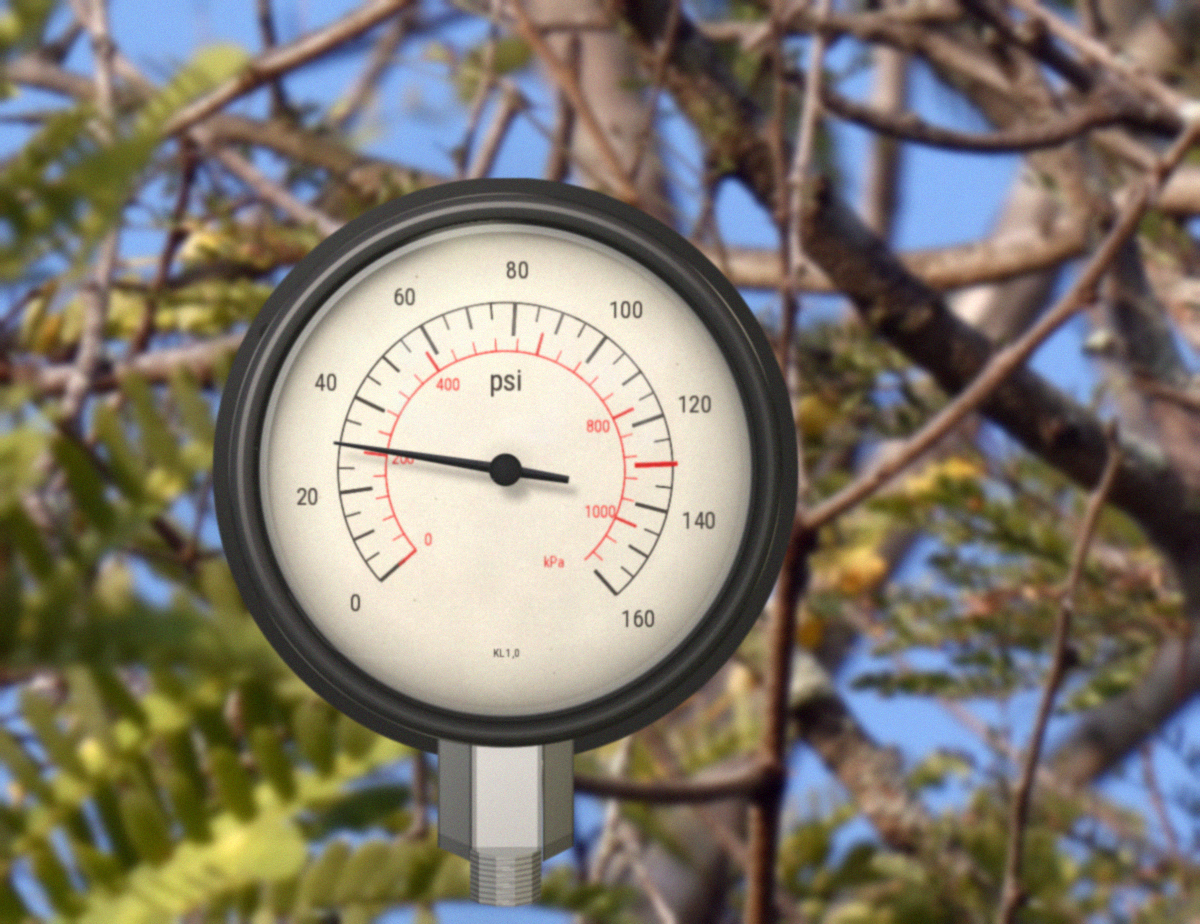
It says 30
